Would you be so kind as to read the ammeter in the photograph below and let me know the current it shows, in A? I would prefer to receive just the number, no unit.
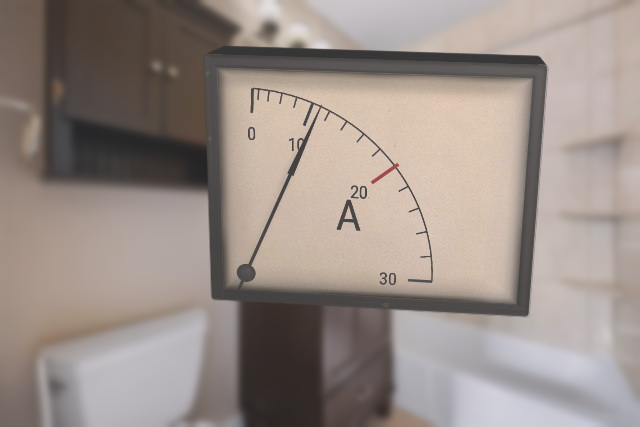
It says 11
